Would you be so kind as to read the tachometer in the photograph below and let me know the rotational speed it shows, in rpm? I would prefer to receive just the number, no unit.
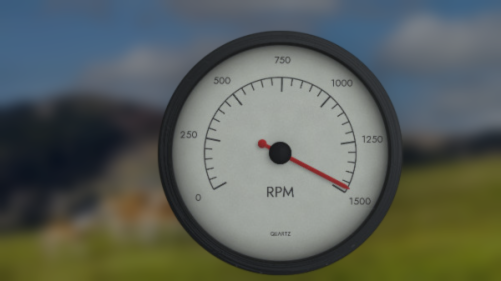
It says 1475
